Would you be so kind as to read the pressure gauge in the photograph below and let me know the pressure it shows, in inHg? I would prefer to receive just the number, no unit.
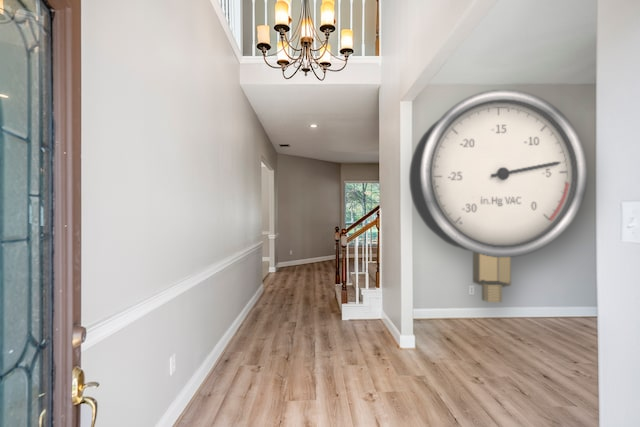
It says -6
